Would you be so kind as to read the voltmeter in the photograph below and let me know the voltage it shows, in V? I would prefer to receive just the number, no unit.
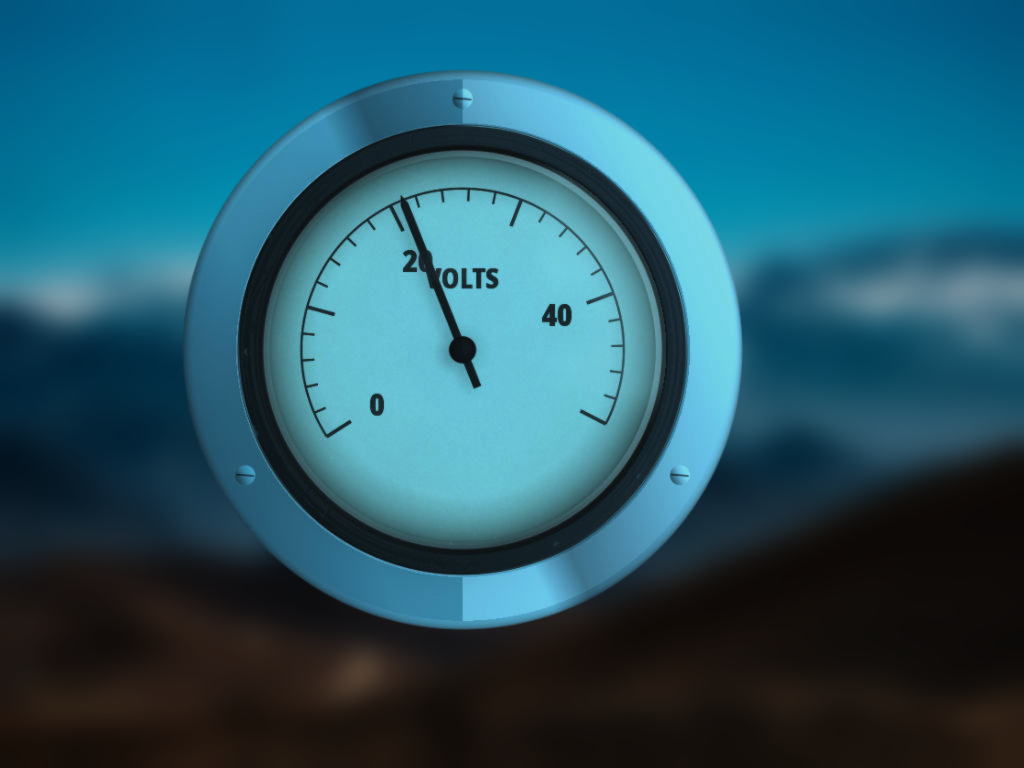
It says 21
